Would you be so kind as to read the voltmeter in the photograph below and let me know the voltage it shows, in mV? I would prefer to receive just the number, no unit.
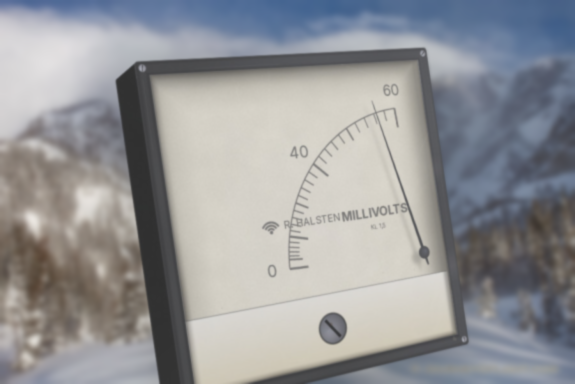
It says 56
